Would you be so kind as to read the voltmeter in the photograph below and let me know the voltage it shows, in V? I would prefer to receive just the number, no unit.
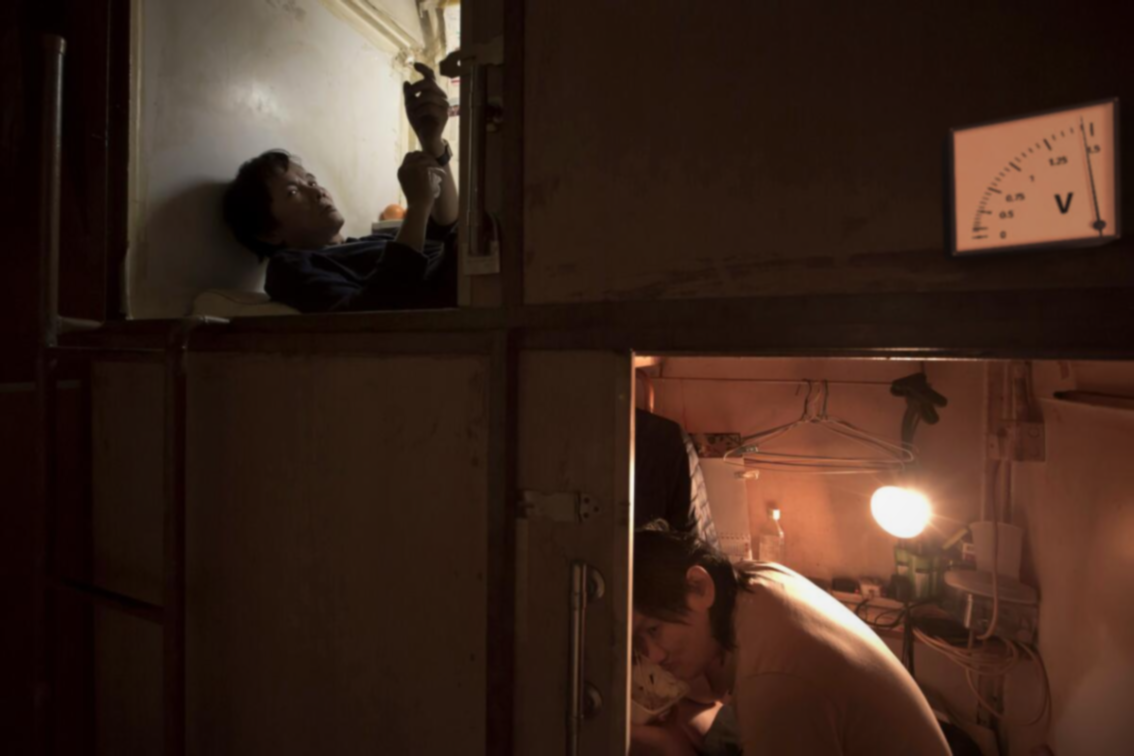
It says 1.45
